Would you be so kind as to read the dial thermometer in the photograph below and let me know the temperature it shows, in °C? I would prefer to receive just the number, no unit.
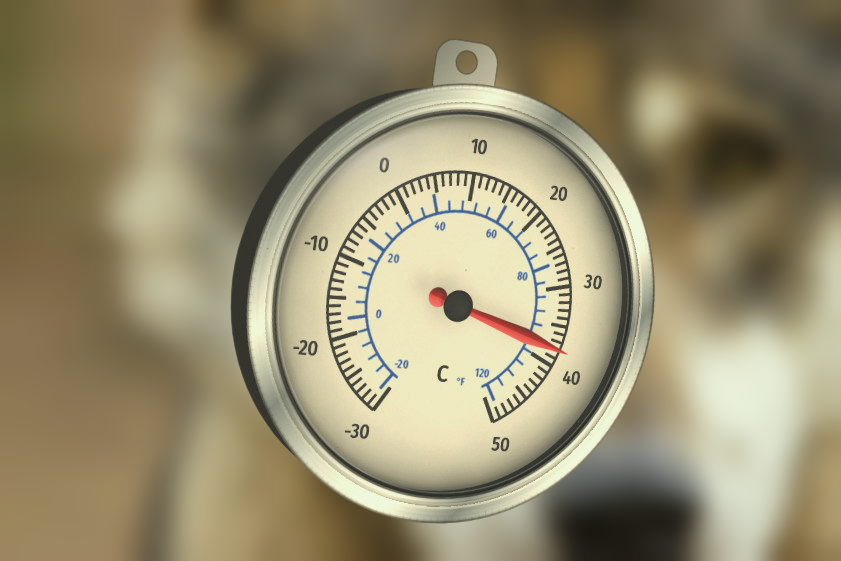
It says 38
